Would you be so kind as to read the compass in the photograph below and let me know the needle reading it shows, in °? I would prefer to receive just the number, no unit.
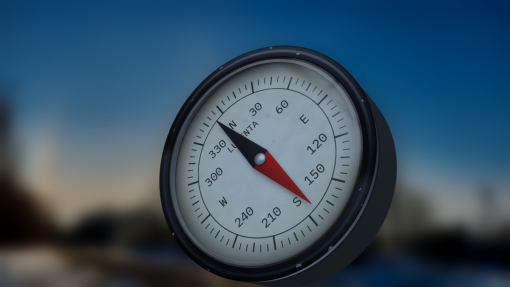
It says 172.5
